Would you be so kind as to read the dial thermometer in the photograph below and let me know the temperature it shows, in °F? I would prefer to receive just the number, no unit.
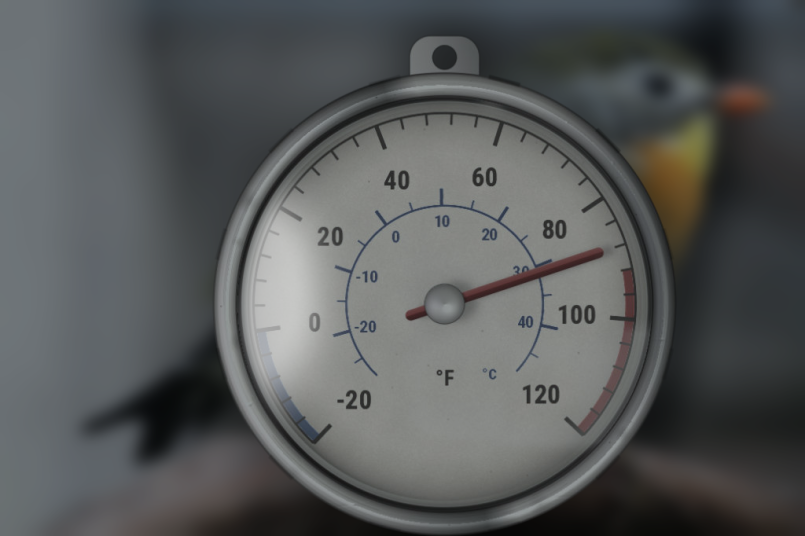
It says 88
